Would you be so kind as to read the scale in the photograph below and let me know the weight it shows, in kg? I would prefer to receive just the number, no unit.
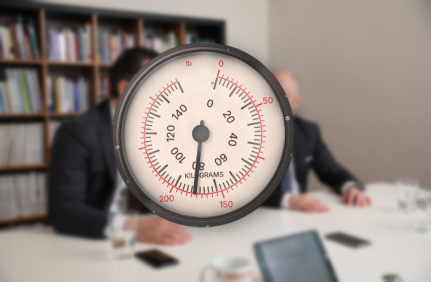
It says 80
